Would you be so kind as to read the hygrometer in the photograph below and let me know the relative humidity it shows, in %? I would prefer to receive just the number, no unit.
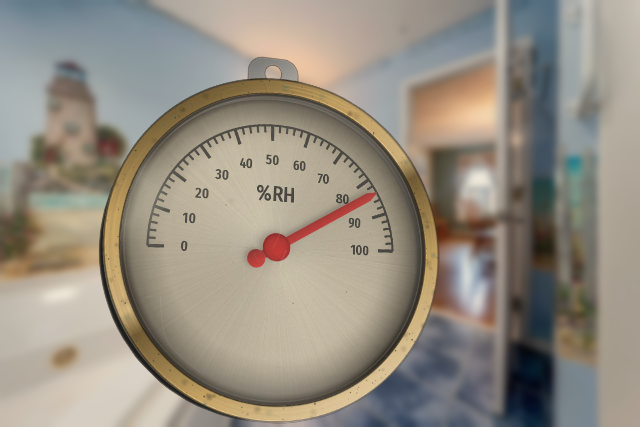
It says 84
